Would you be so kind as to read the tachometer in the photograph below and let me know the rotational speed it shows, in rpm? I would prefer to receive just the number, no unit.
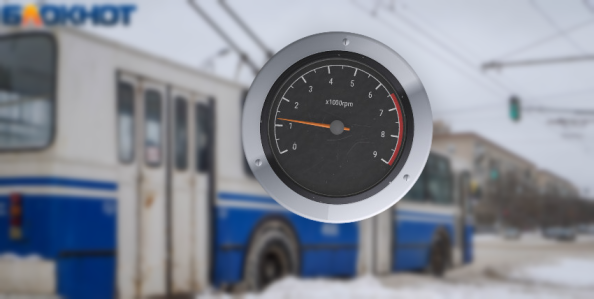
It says 1250
